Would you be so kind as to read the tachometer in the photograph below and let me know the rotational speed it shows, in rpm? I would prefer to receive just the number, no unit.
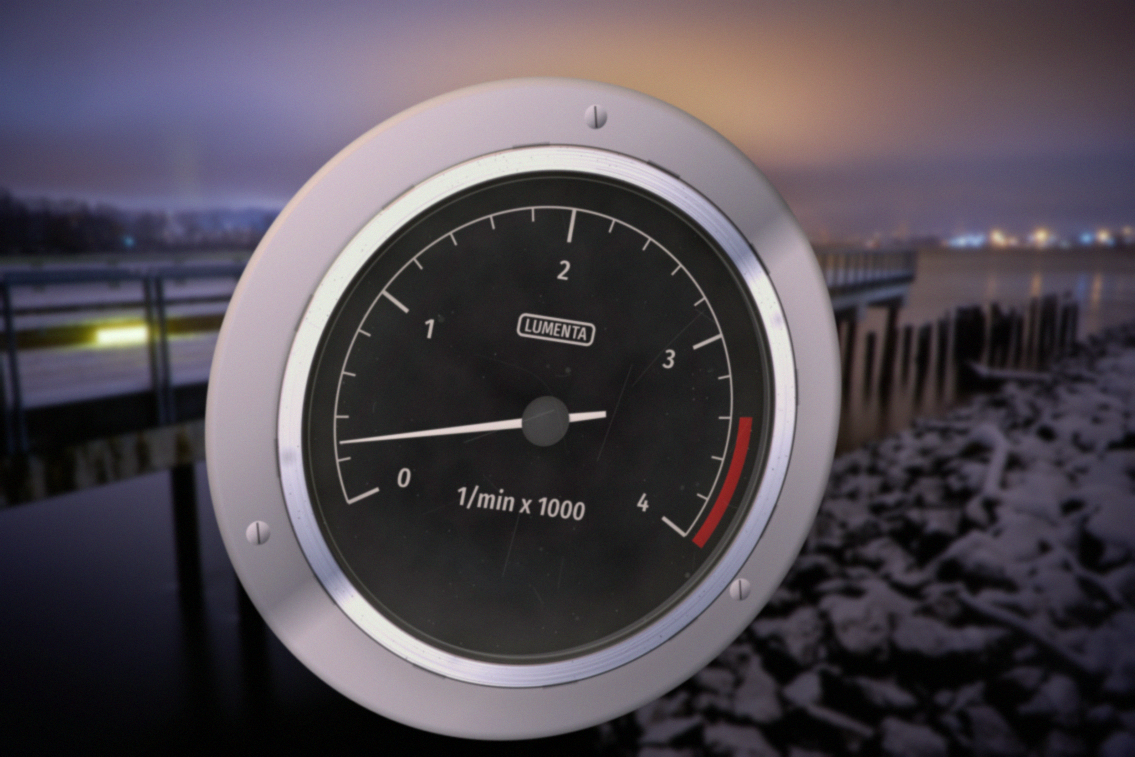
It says 300
